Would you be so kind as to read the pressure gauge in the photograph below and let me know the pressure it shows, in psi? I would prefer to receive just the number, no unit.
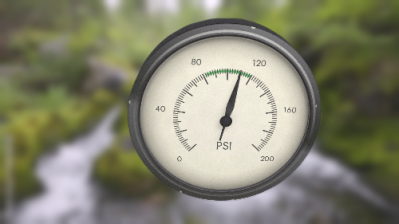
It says 110
